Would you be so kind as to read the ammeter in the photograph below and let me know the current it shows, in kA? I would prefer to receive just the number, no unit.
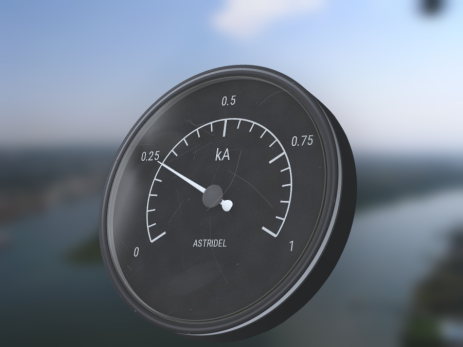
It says 0.25
